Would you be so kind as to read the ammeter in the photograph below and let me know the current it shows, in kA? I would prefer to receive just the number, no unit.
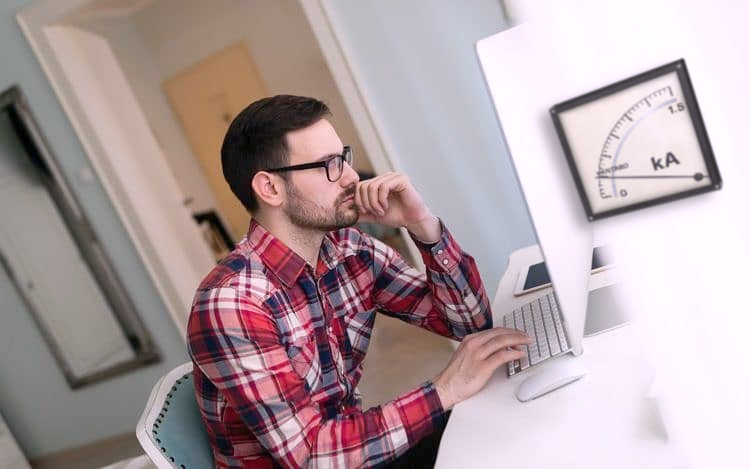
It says 0.25
